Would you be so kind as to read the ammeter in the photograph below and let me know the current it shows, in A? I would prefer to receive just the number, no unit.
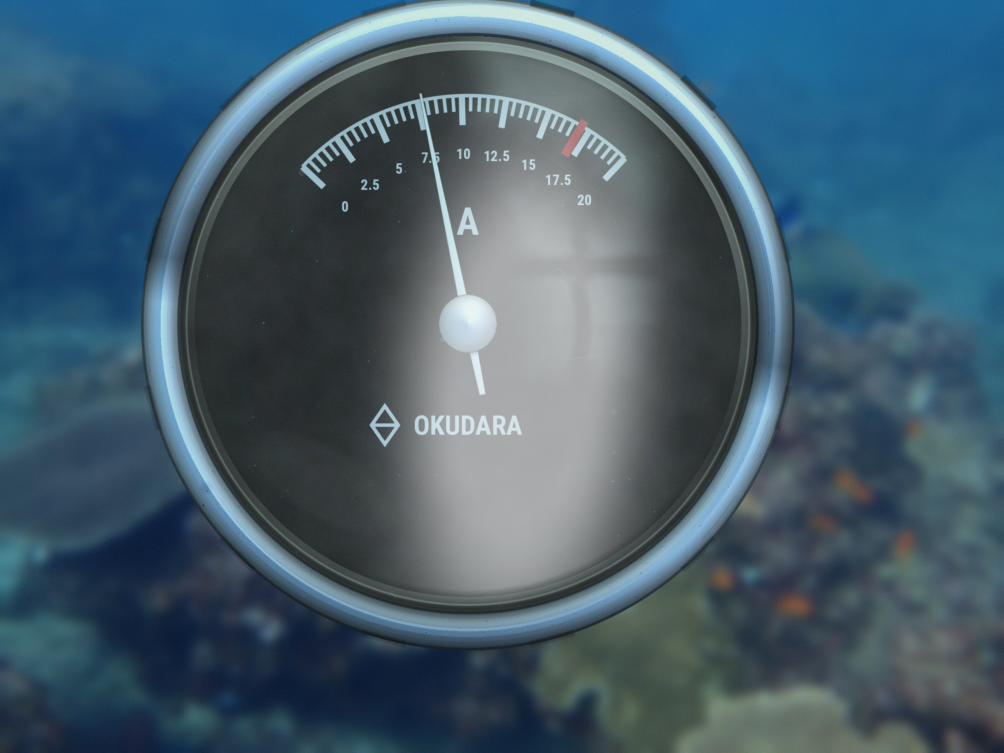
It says 7.75
